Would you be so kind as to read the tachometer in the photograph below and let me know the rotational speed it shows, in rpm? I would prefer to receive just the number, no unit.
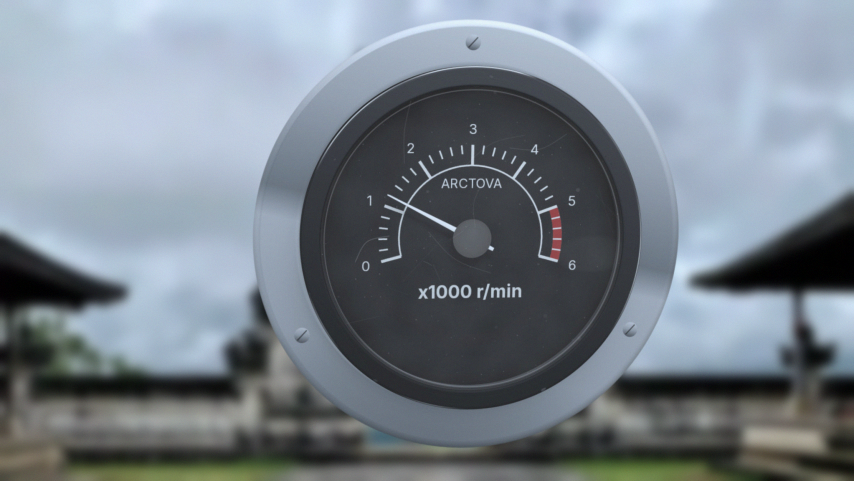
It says 1200
